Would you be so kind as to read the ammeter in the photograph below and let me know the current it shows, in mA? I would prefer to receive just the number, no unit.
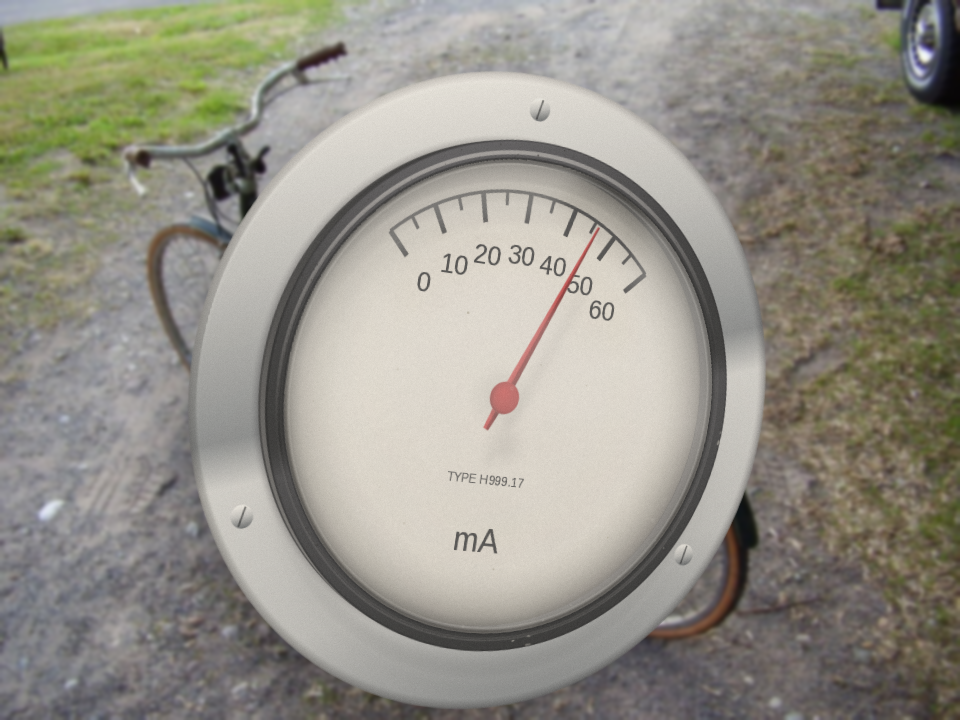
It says 45
